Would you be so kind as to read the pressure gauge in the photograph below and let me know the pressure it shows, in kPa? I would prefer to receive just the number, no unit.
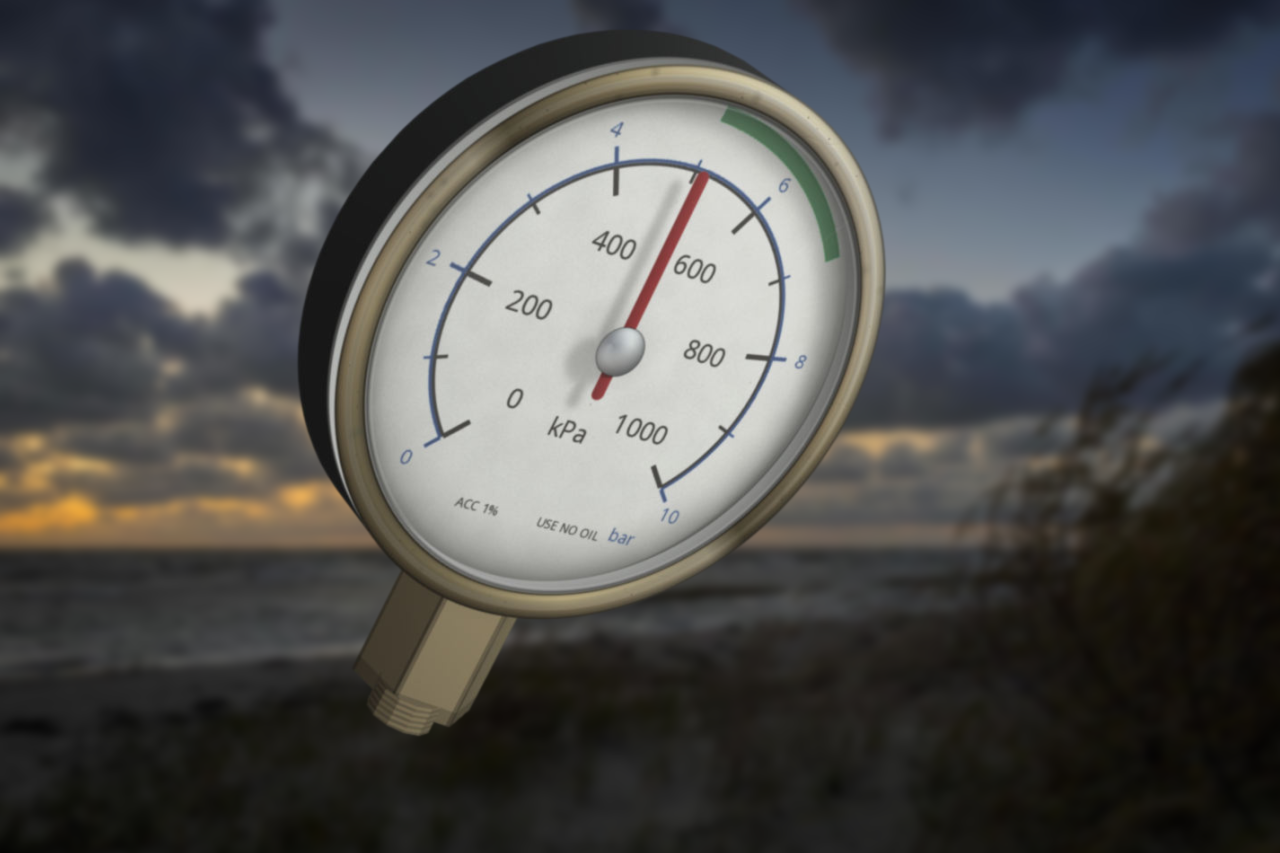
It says 500
